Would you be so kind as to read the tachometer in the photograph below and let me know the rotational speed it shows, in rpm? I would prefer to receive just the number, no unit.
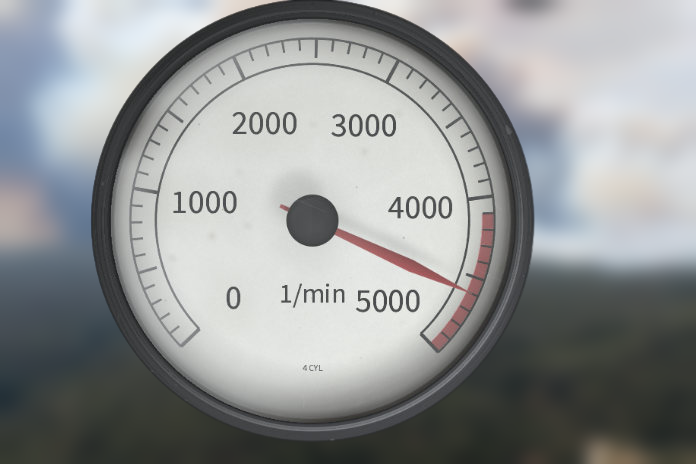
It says 4600
